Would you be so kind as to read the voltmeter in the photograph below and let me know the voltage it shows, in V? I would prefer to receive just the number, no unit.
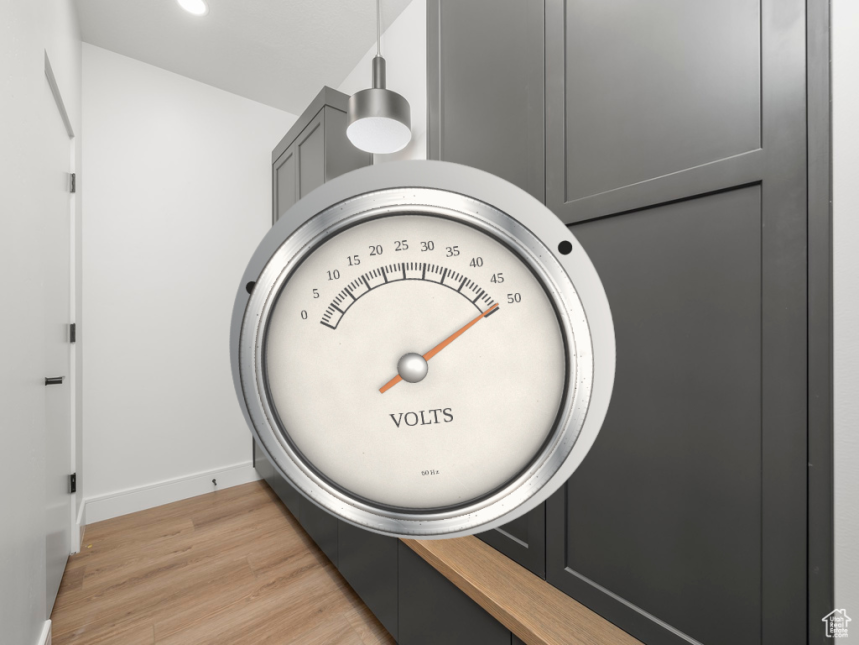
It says 49
